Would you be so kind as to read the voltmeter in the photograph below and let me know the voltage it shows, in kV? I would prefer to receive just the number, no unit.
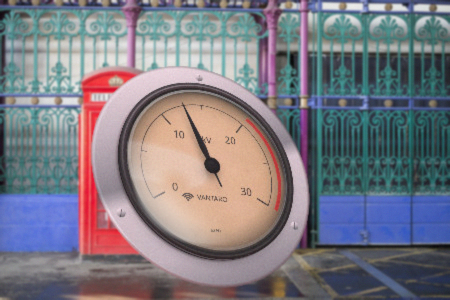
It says 12.5
